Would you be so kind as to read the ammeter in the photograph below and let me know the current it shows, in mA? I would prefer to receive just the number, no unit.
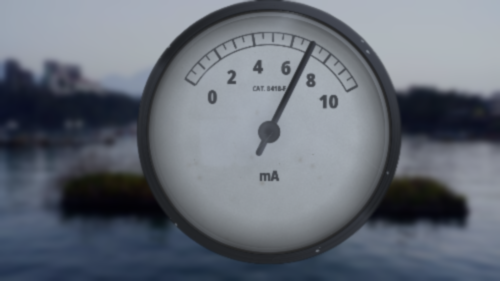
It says 7
